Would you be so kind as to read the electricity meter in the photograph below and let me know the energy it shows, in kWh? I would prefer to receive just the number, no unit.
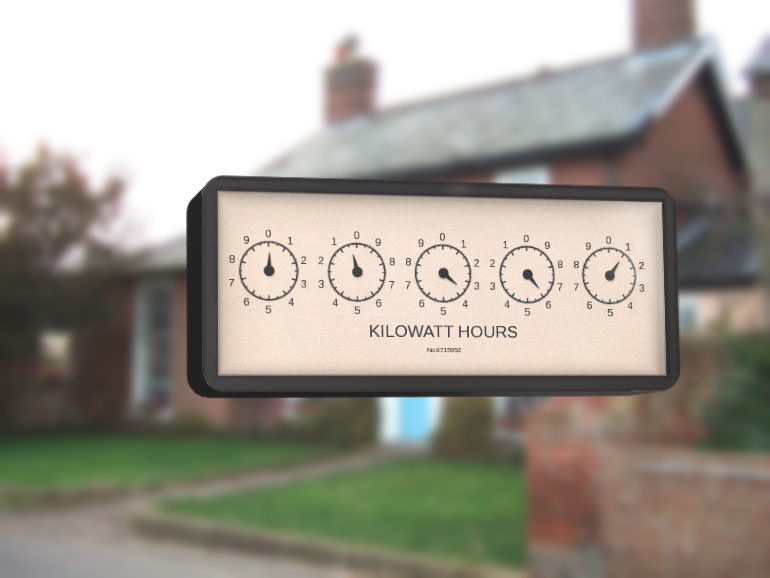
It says 361
